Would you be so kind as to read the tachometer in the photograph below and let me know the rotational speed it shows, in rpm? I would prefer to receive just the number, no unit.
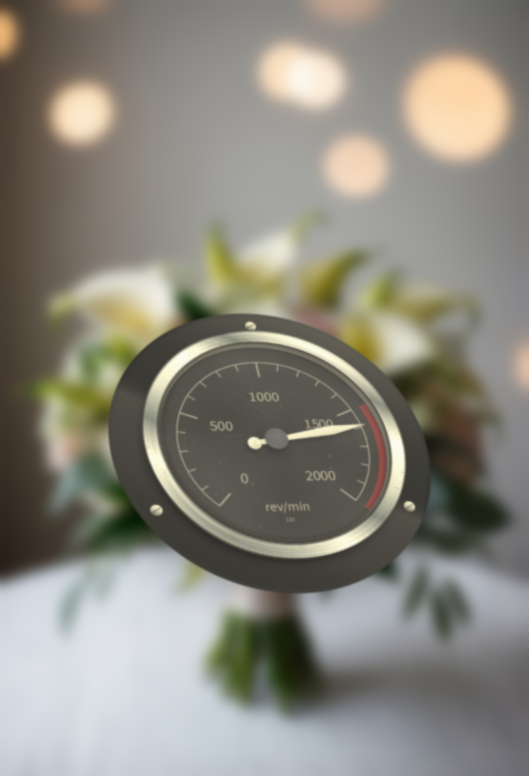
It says 1600
